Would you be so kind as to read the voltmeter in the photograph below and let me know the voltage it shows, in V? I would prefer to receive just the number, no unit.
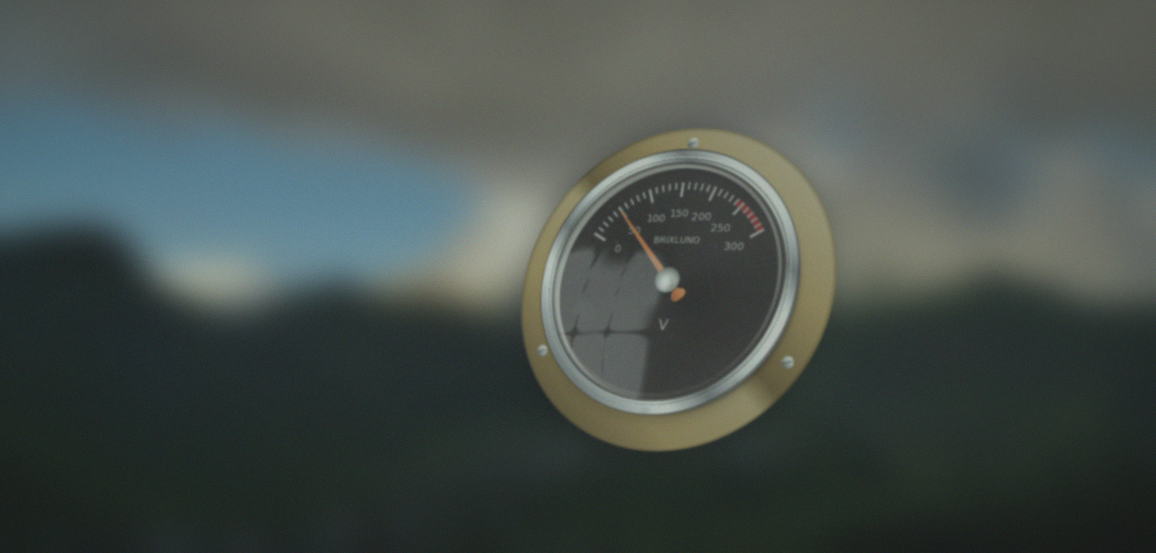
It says 50
